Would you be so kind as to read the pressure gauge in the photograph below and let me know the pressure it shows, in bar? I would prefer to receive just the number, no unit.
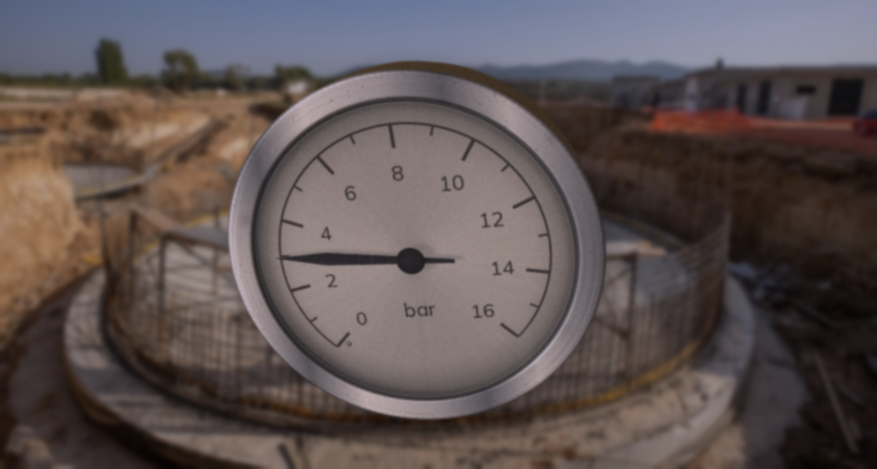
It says 3
